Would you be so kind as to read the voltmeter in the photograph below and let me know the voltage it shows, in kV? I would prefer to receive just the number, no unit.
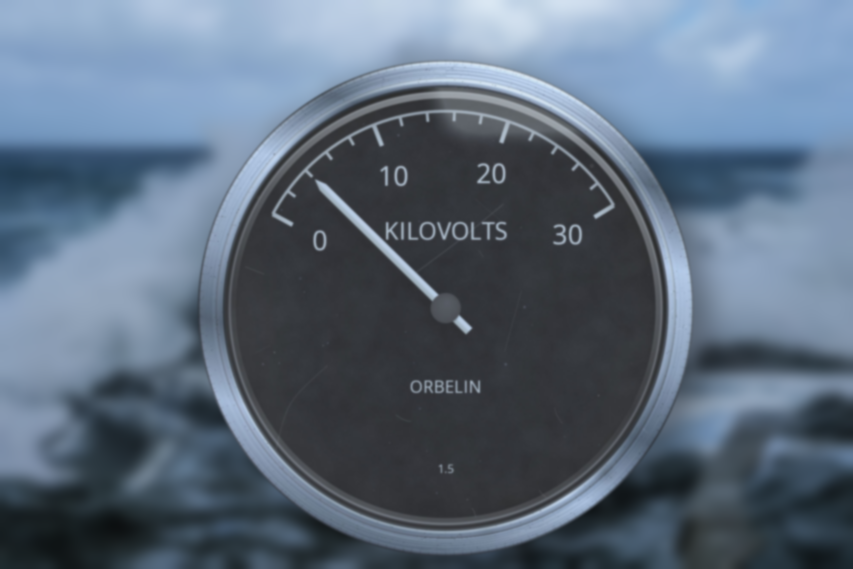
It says 4
